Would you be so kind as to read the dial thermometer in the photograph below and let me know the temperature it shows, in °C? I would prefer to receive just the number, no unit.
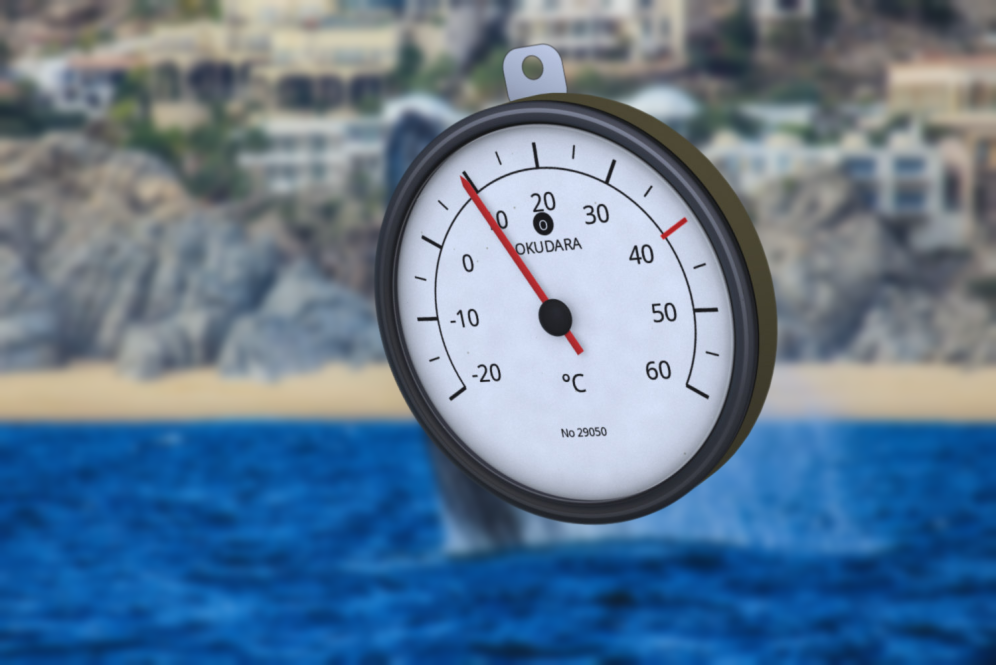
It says 10
